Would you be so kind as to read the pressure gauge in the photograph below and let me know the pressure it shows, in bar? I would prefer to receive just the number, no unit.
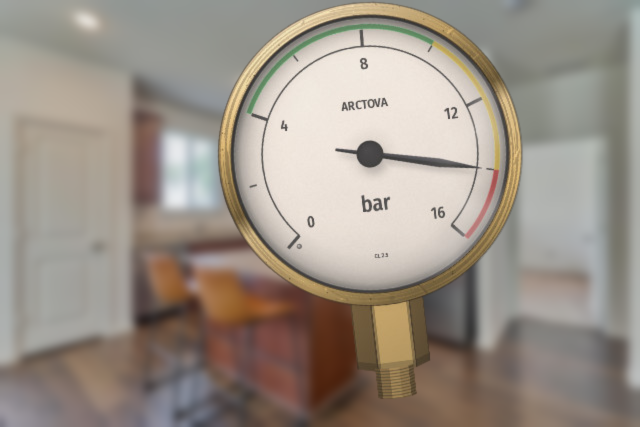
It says 14
